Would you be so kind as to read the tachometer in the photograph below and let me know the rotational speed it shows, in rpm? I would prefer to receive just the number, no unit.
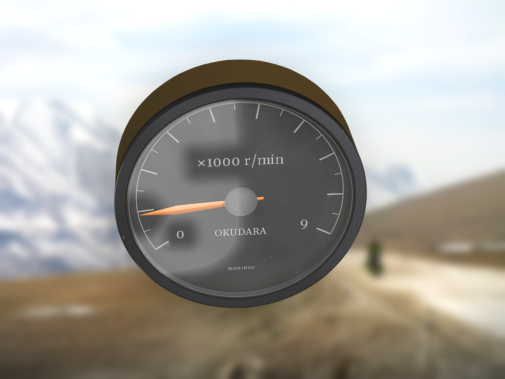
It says 1000
